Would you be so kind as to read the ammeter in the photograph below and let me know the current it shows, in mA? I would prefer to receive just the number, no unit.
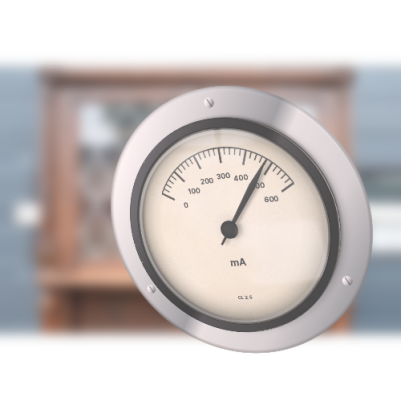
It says 480
